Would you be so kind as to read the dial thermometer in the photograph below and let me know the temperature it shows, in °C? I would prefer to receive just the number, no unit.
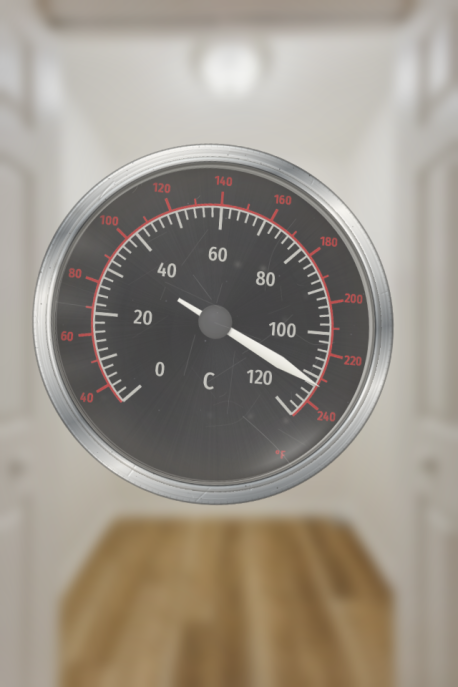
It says 112
